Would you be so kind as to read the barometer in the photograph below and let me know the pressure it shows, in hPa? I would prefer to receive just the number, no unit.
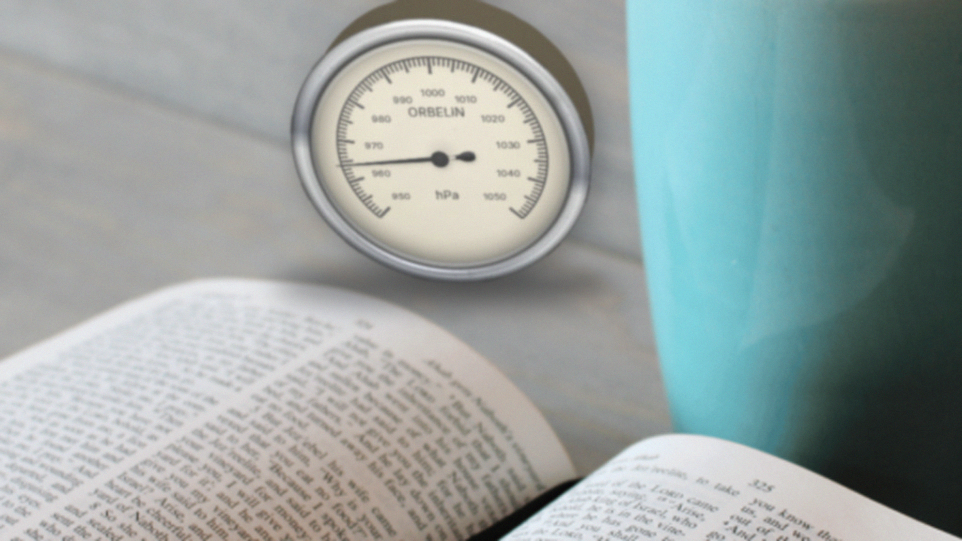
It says 965
